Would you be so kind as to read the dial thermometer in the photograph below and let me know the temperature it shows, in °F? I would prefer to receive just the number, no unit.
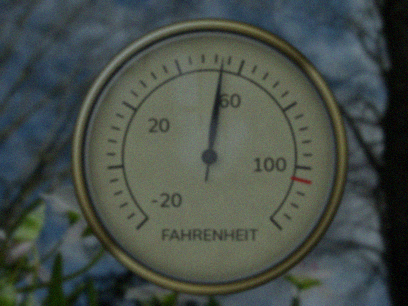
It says 54
